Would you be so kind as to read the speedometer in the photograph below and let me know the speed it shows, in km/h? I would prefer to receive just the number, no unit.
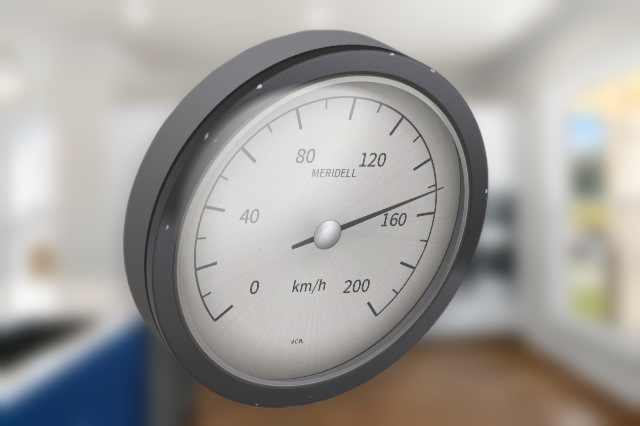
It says 150
